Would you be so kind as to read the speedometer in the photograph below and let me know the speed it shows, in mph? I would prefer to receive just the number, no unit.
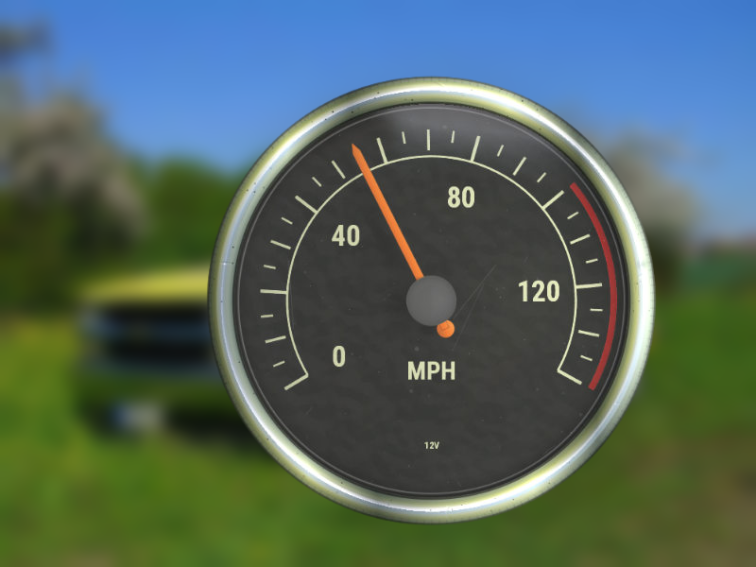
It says 55
